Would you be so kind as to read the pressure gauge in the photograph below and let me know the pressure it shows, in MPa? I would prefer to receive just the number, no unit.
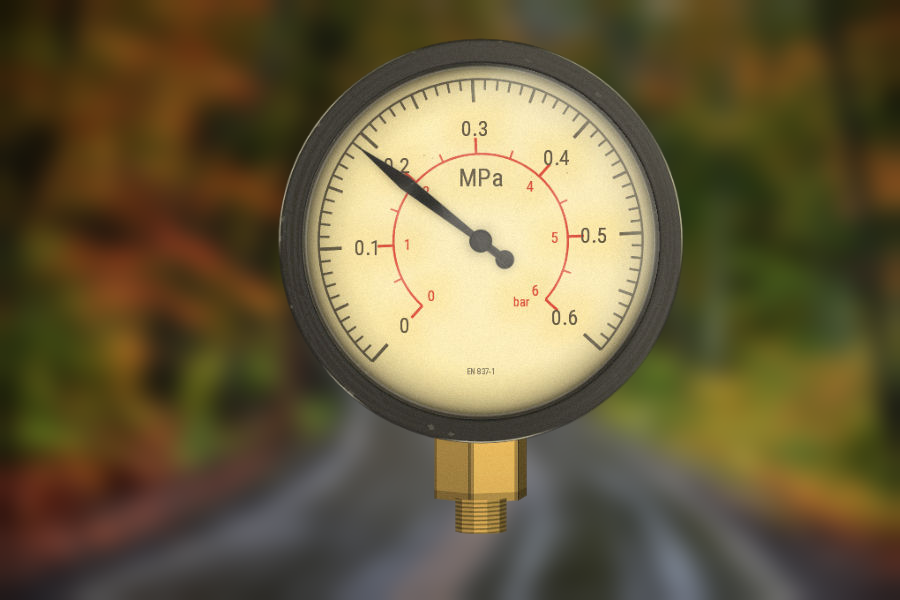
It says 0.19
